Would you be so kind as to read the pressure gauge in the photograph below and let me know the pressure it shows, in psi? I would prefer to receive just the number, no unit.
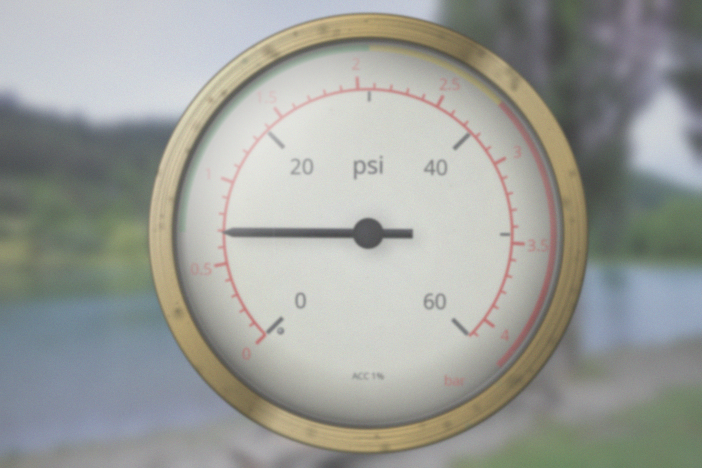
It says 10
